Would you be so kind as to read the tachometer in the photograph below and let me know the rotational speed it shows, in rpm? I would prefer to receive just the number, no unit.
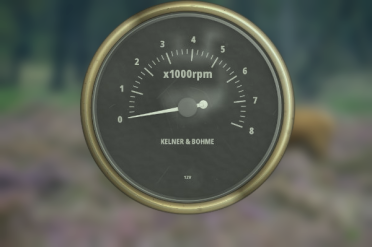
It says 0
